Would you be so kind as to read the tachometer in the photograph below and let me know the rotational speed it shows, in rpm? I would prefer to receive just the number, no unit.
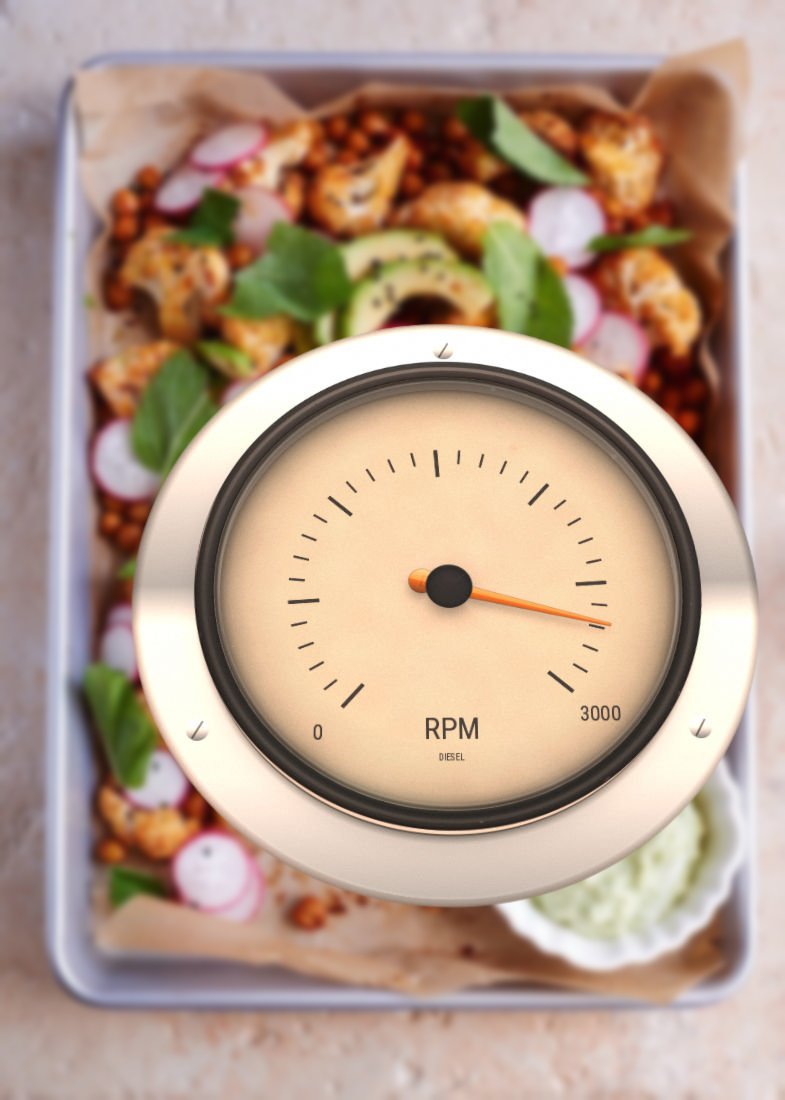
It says 2700
